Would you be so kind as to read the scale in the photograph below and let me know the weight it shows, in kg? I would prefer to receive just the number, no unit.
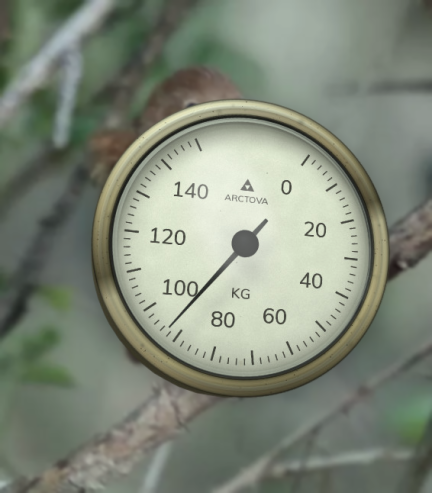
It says 93
